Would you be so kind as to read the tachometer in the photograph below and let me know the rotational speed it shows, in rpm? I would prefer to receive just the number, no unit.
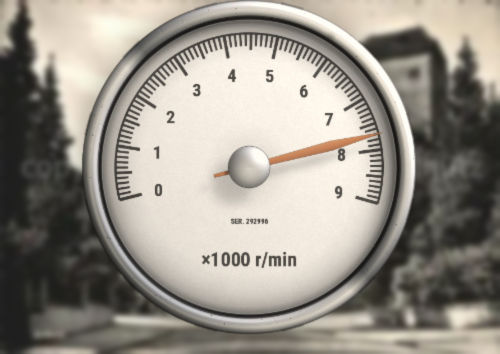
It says 7700
